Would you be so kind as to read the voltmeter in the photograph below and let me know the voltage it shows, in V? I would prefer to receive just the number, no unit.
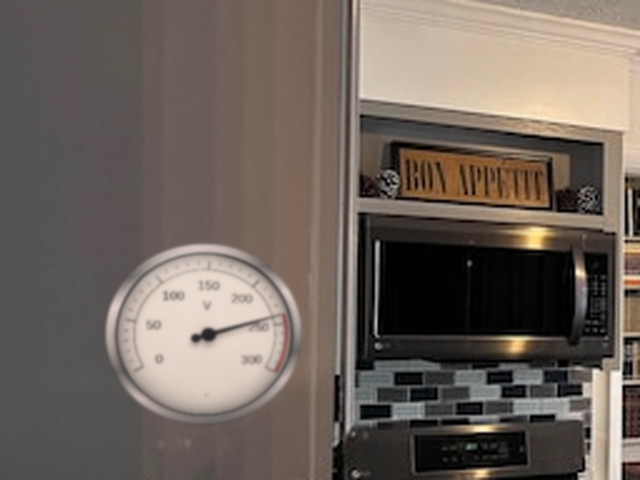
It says 240
